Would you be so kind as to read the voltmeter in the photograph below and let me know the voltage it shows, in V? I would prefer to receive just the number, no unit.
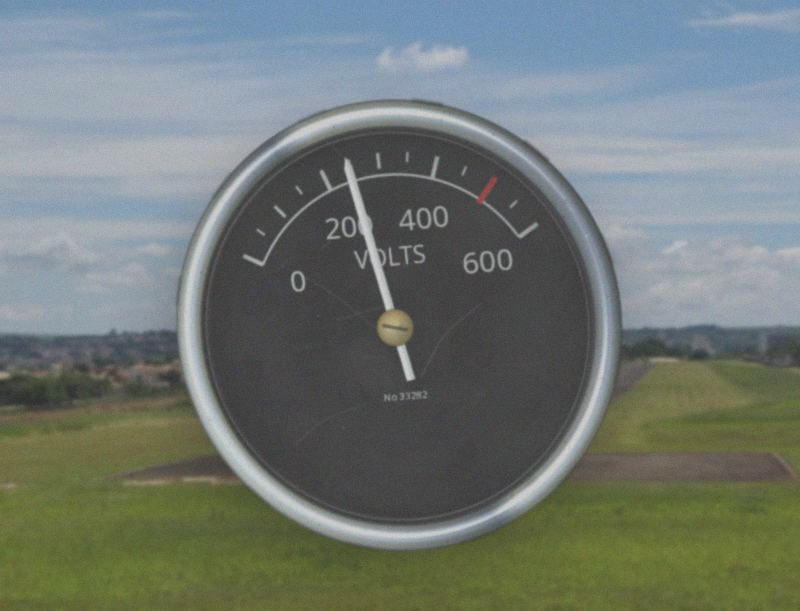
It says 250
